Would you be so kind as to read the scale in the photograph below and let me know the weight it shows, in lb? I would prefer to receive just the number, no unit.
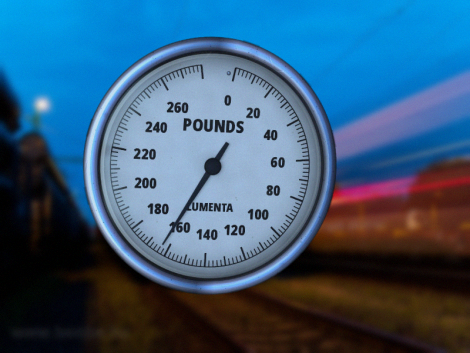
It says 164
